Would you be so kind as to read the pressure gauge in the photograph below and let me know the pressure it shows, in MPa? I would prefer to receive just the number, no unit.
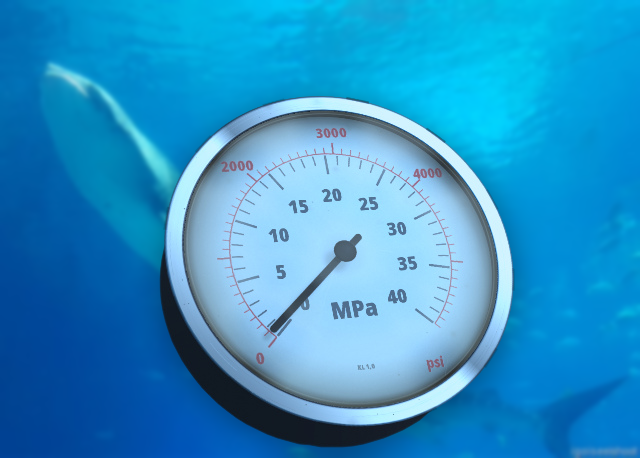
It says 0.5
